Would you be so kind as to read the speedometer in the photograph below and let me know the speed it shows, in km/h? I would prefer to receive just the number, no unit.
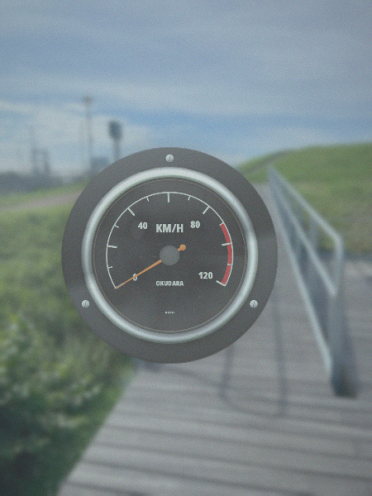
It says 0
